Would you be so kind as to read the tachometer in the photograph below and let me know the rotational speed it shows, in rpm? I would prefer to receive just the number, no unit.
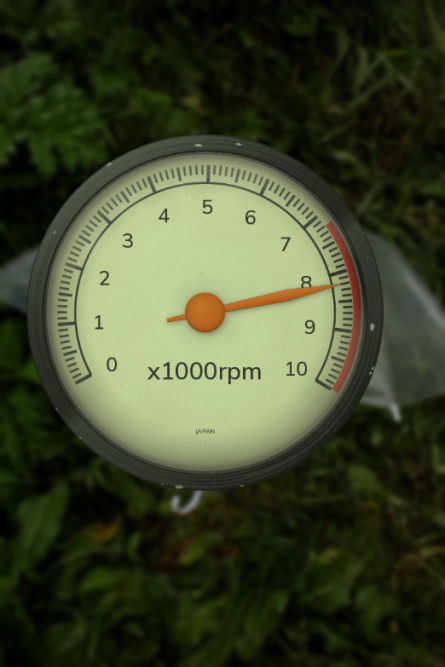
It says 8200
